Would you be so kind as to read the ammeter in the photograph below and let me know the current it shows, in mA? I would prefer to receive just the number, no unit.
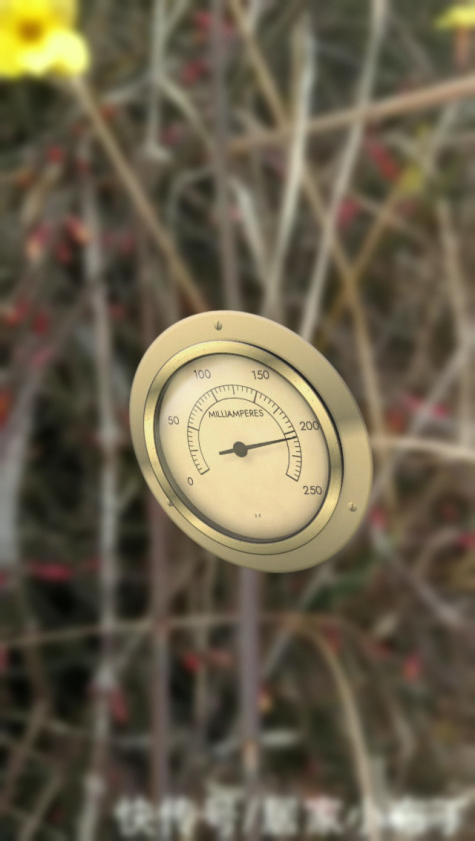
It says 205
